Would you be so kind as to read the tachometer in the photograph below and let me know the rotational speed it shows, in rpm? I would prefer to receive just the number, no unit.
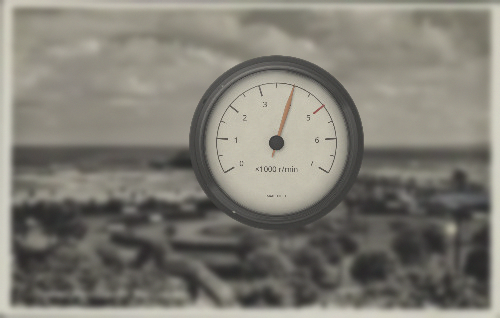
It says 4000
